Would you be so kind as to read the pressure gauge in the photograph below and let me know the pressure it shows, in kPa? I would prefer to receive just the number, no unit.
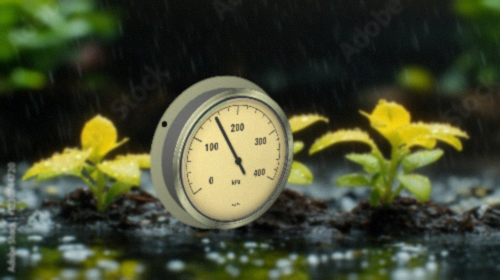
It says 150
